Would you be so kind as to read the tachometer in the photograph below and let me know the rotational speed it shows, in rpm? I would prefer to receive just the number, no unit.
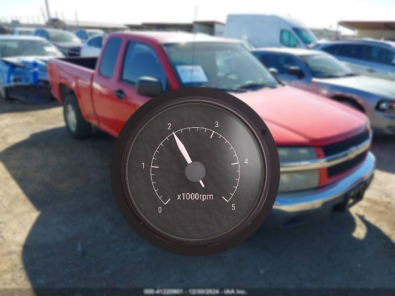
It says 2000
